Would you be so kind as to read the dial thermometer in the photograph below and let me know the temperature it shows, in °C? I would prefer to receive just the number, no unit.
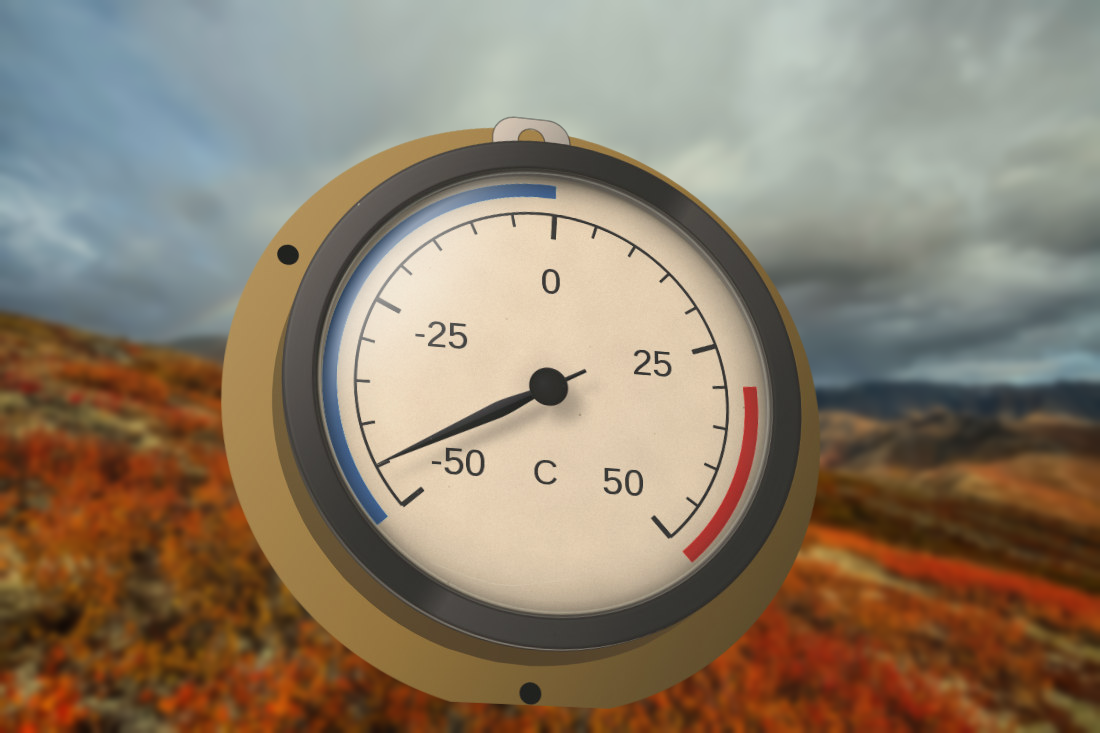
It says -45
